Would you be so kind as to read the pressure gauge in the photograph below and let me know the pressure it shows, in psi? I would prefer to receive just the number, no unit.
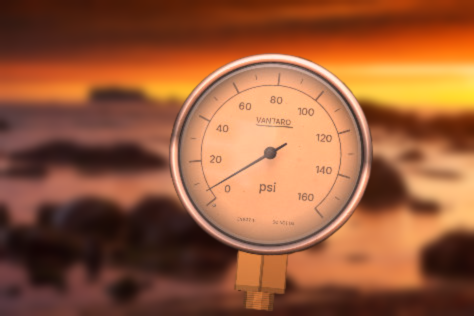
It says 5
